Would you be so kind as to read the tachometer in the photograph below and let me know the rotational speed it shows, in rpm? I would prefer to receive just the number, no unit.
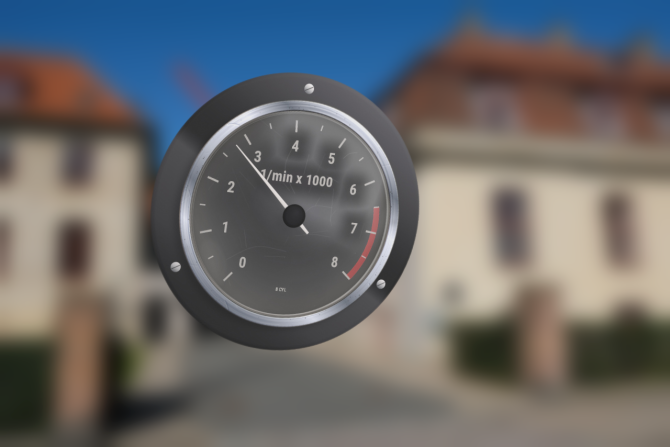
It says 2750
